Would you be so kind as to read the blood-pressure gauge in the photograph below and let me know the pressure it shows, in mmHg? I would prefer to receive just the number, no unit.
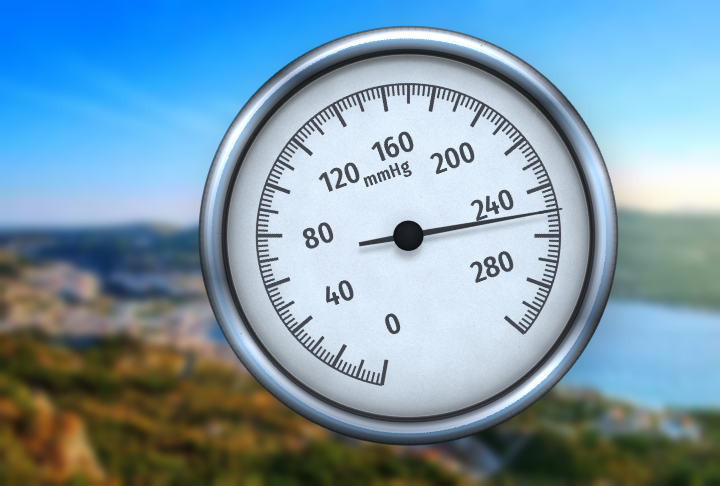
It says 250
